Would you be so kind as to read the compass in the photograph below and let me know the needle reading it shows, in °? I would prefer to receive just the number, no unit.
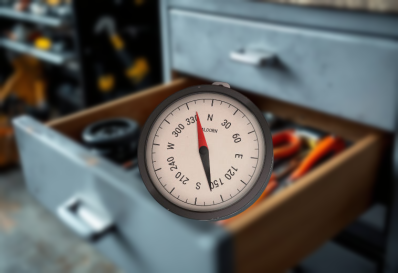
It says 340
